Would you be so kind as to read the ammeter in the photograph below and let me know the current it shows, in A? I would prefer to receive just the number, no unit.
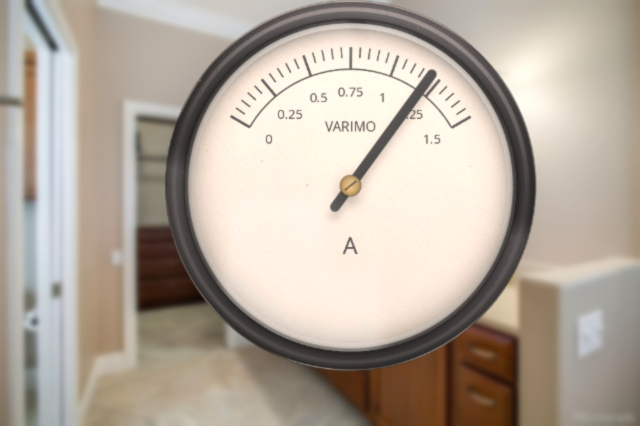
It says 1.2
